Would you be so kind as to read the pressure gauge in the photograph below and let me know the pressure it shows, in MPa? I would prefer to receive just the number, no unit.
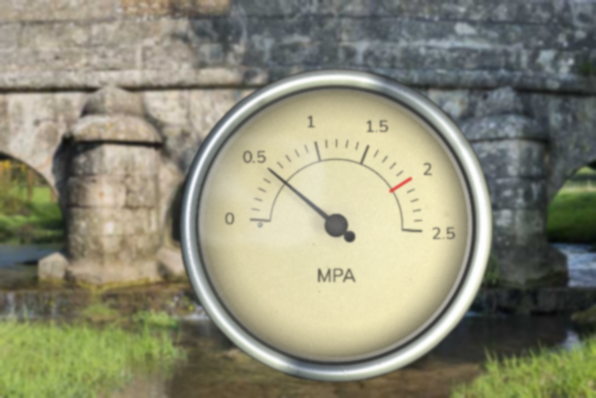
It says 0.5
